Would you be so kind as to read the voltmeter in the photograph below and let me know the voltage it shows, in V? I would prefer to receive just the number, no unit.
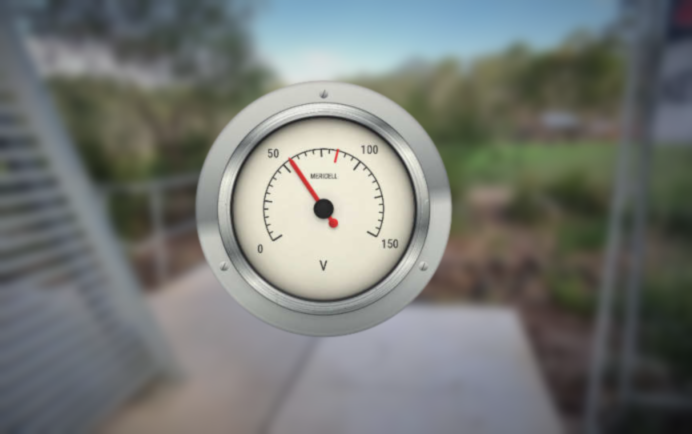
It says 55
